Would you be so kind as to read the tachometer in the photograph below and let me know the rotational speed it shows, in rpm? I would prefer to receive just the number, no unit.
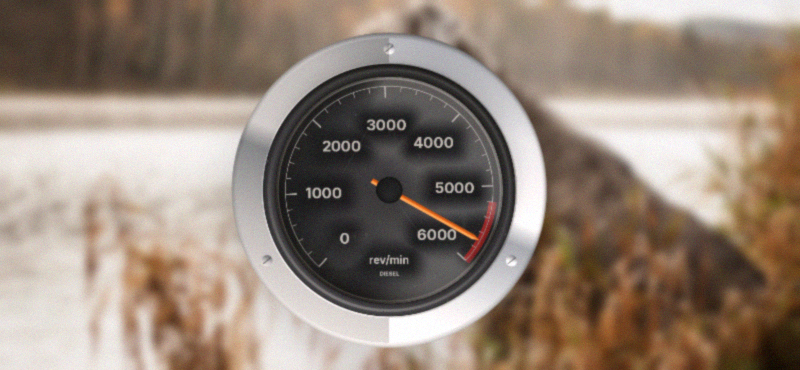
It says 5700
